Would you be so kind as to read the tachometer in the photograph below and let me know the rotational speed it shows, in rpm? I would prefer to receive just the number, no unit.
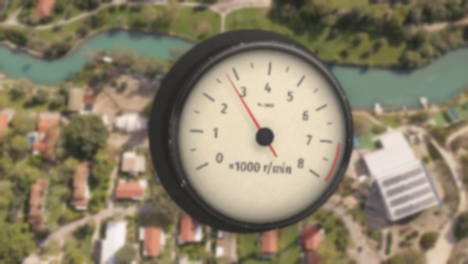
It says 2750
